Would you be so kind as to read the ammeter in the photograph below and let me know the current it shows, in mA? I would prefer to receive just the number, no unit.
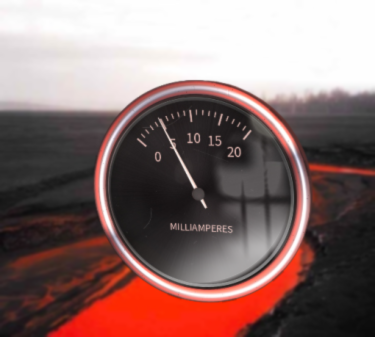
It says 5
